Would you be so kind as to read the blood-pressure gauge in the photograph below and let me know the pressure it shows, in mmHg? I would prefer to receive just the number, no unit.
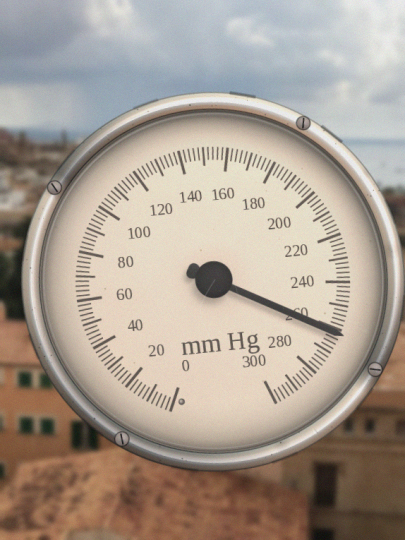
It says 262
